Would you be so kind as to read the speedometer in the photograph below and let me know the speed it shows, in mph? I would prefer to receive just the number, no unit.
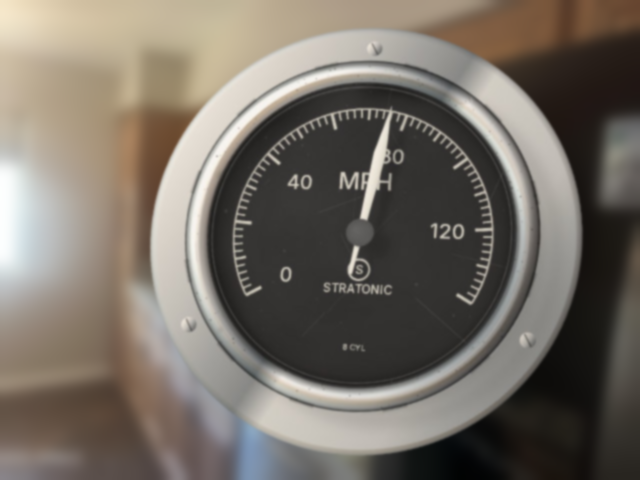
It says 76
